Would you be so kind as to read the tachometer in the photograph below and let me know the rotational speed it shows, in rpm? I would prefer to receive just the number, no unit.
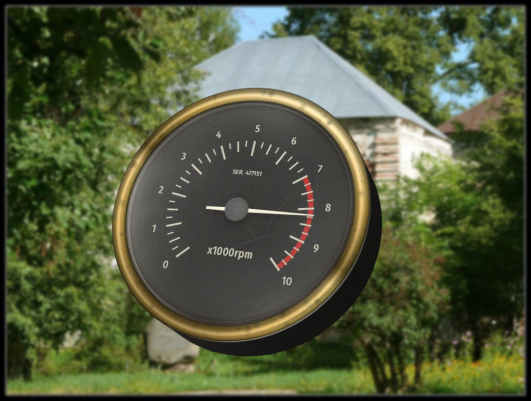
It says 8250
